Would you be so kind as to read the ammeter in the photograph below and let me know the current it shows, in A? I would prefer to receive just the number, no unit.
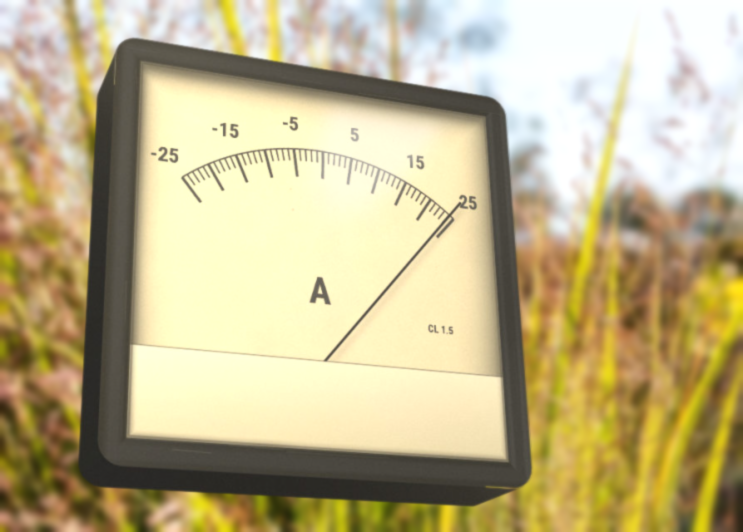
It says 24
